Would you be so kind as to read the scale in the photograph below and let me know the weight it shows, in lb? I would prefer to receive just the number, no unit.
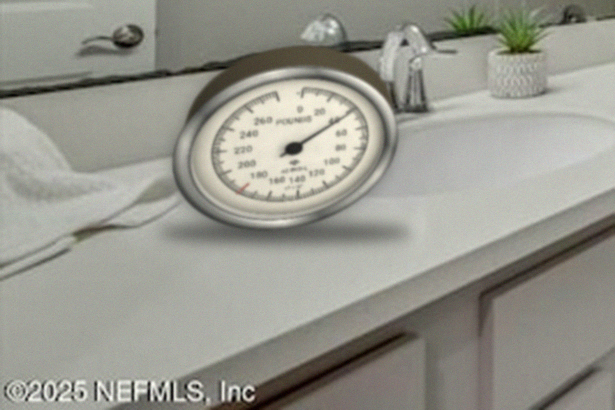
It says 40
